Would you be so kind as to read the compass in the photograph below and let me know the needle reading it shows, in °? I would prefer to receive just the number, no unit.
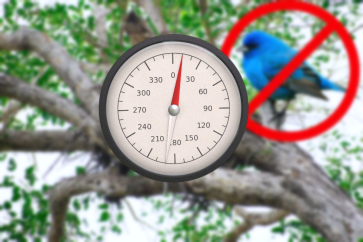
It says 10
